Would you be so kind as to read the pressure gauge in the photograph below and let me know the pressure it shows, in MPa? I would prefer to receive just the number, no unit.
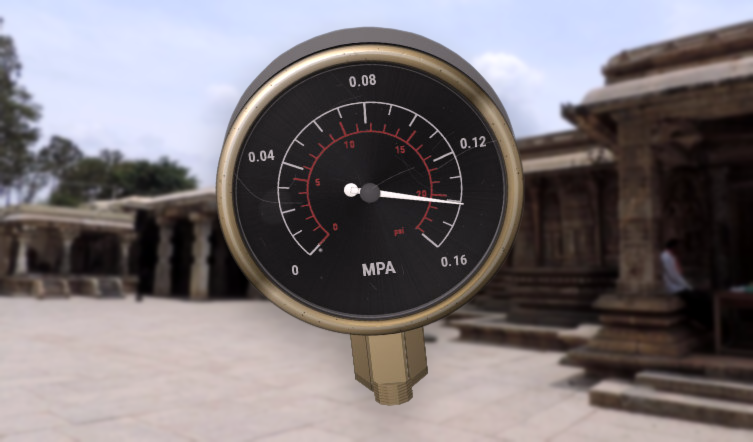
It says 0.14
